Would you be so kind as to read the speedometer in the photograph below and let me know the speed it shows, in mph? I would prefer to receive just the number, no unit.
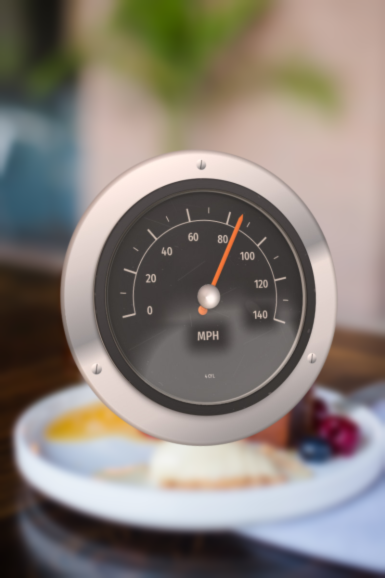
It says 85
